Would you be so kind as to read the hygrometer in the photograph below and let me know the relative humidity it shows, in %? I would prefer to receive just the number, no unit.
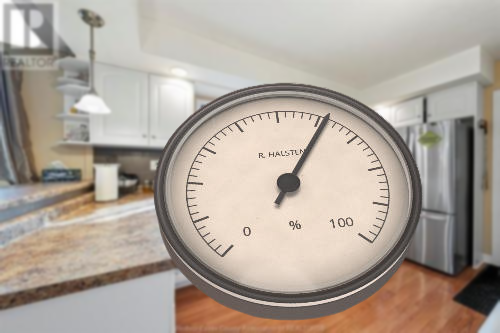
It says 62
